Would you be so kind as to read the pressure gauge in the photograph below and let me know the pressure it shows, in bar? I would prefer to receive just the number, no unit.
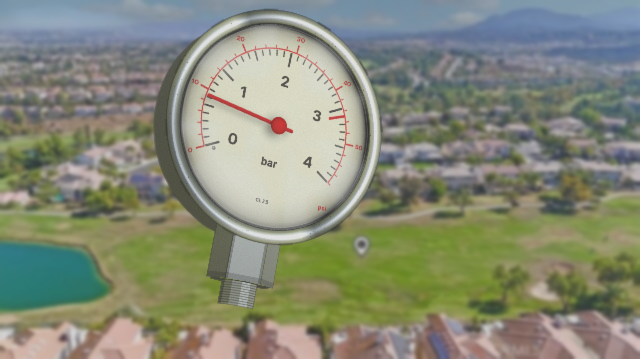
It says 0.6
